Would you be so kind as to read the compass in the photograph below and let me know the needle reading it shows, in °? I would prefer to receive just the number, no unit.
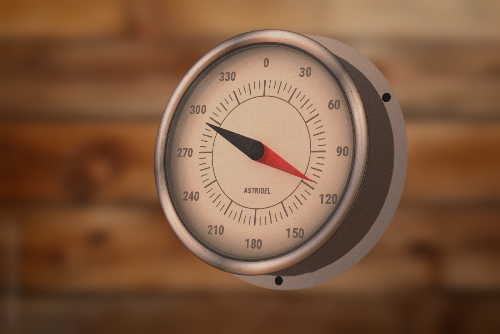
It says 115
